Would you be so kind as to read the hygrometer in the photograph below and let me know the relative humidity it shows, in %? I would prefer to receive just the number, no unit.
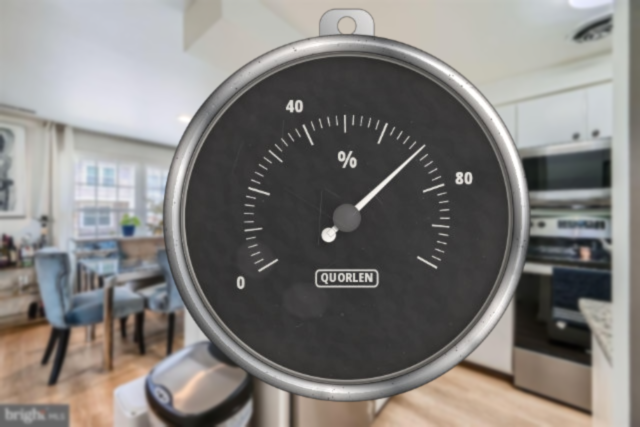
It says 70
